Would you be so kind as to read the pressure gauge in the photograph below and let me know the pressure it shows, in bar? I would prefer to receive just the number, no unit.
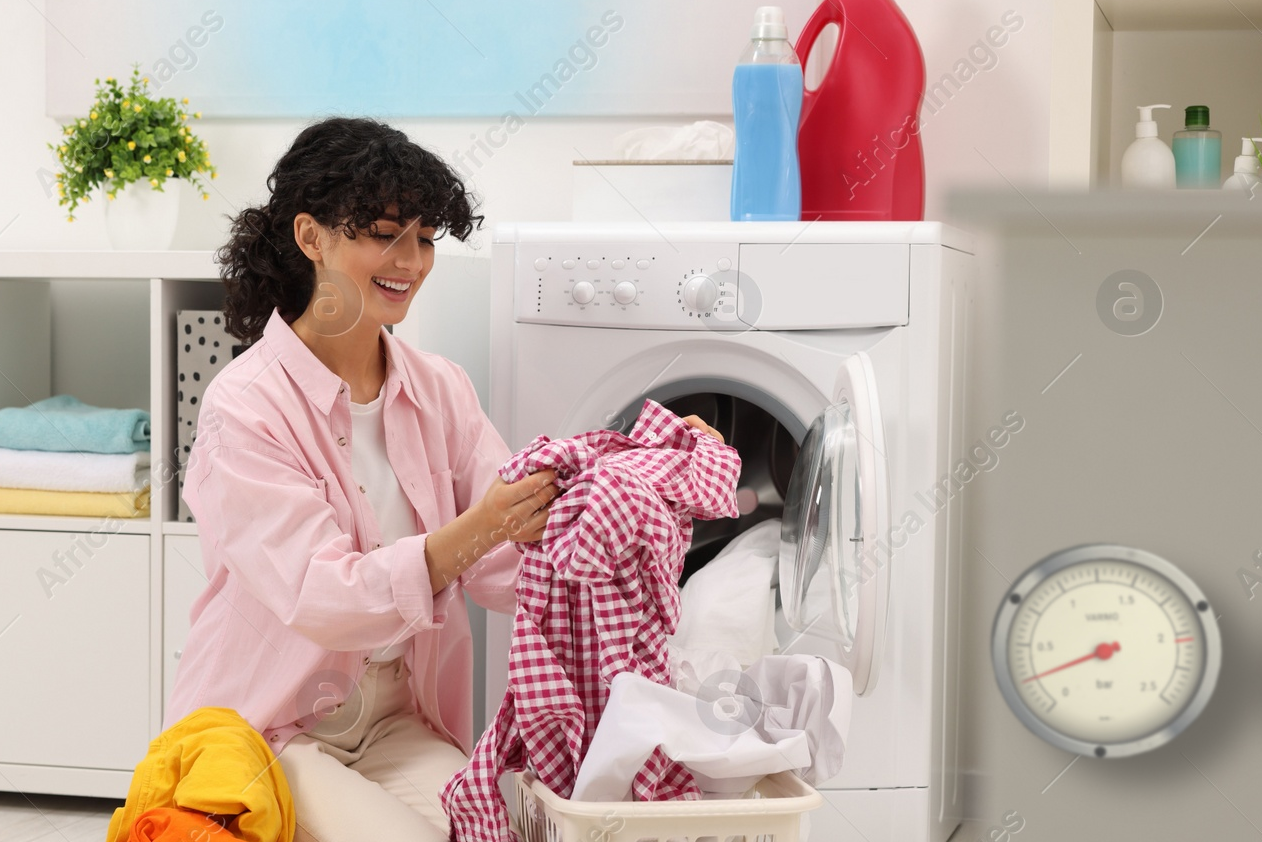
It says 0.25
